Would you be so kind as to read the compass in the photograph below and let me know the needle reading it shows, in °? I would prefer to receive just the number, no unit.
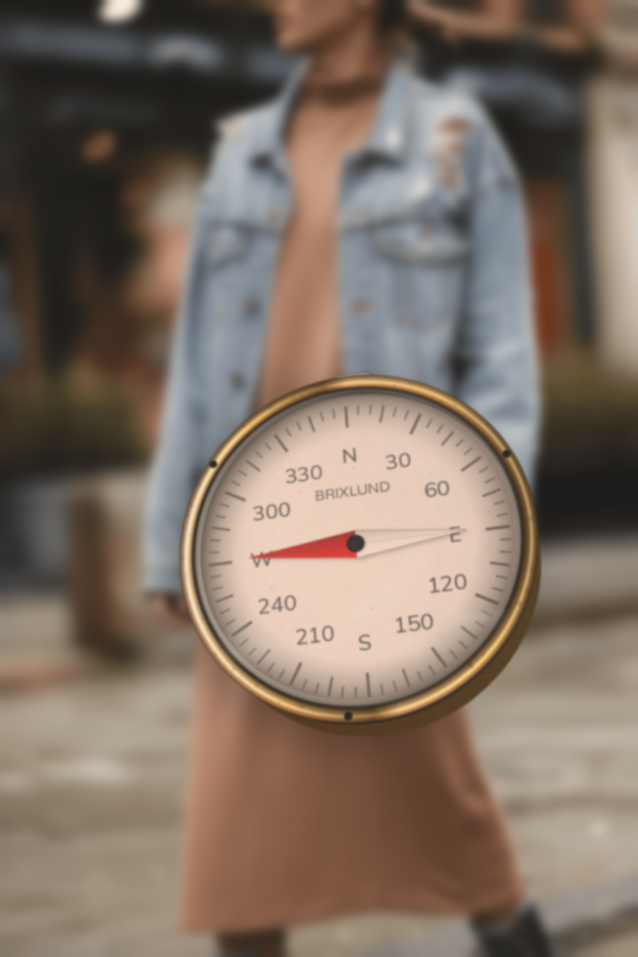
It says 270
